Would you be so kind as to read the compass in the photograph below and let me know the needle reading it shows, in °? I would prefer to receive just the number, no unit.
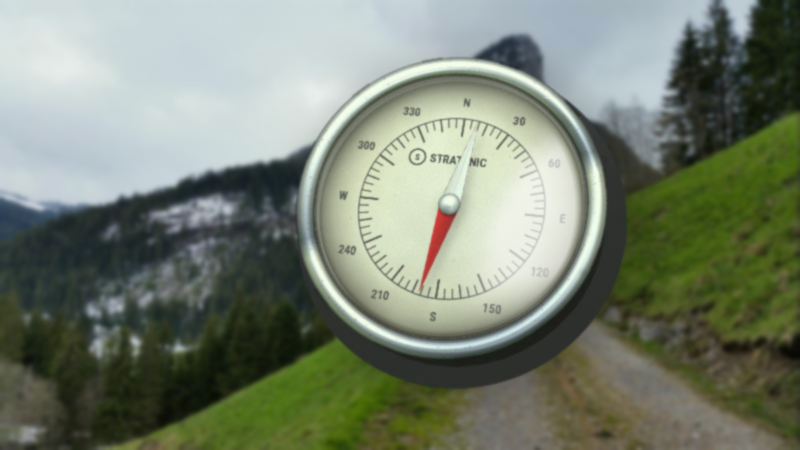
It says 190
